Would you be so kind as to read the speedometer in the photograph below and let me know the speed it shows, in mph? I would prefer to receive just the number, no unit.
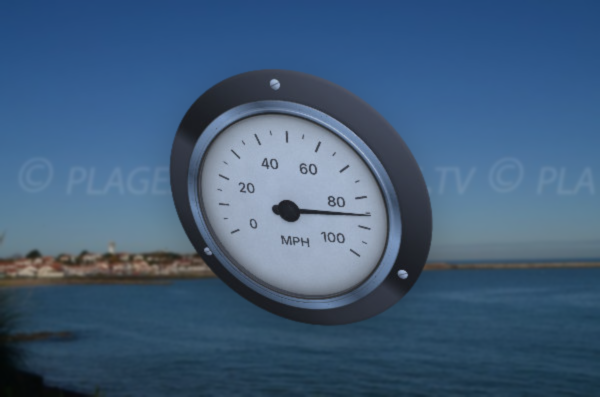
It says 85
